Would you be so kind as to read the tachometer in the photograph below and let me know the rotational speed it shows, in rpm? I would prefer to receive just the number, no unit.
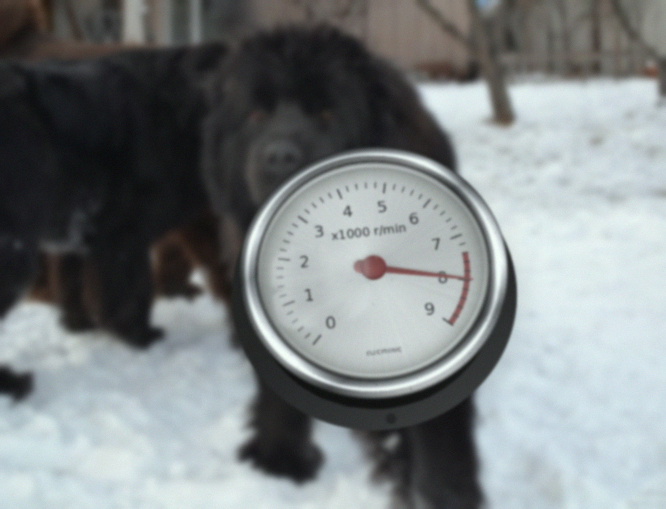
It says 8000
